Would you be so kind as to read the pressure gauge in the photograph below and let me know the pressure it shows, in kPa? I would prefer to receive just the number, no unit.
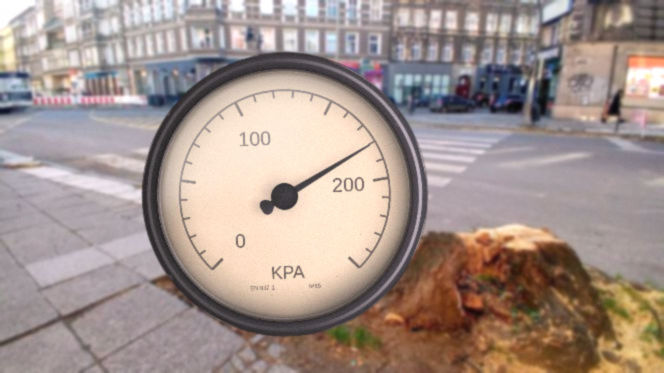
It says 180
